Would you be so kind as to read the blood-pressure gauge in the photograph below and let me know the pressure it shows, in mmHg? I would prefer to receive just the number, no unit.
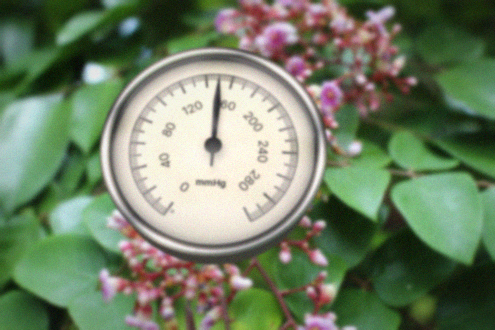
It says 150
